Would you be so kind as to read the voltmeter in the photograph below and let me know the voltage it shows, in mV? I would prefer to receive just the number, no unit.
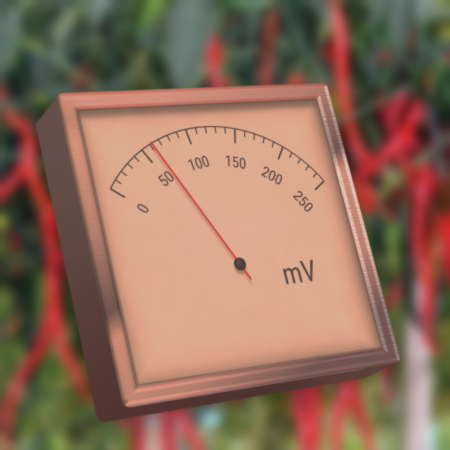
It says 60
